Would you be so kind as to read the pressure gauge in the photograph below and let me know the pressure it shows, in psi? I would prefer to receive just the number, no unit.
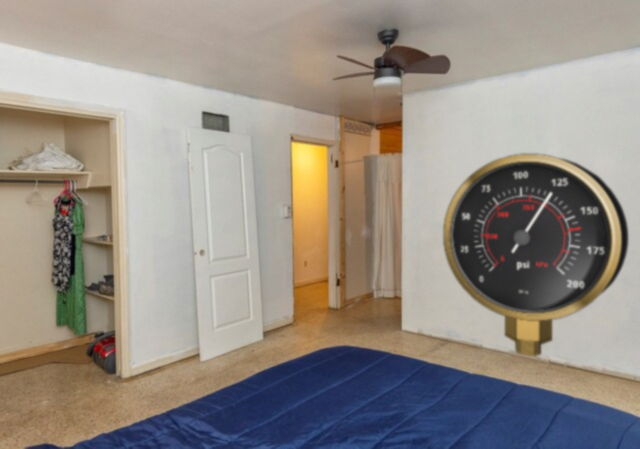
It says 125
